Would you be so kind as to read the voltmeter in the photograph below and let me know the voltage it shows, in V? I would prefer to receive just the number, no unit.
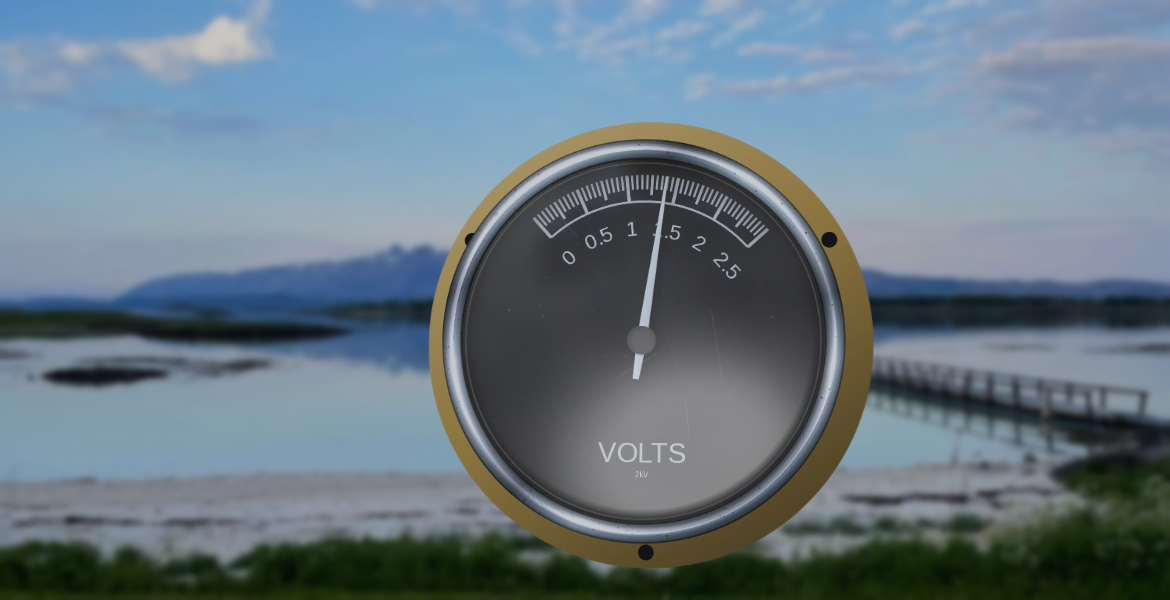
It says 1.4
